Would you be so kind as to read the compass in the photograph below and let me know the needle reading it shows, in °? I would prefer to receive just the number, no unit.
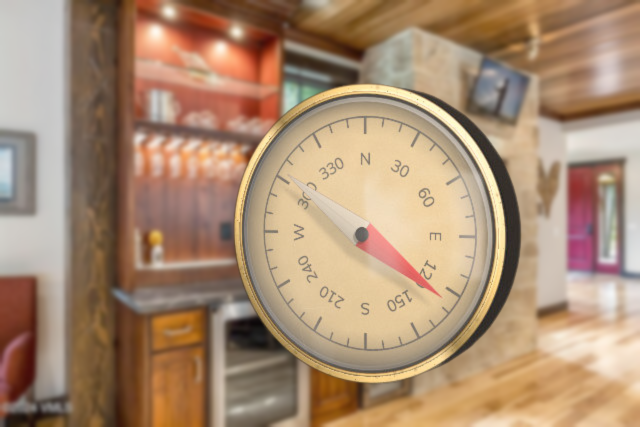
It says 125
